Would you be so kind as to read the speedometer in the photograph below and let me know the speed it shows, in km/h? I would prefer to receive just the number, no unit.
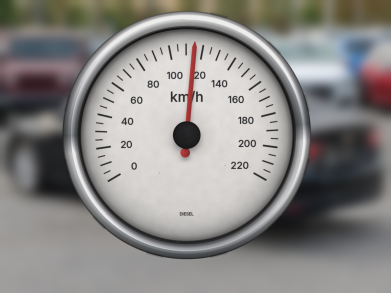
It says 115
